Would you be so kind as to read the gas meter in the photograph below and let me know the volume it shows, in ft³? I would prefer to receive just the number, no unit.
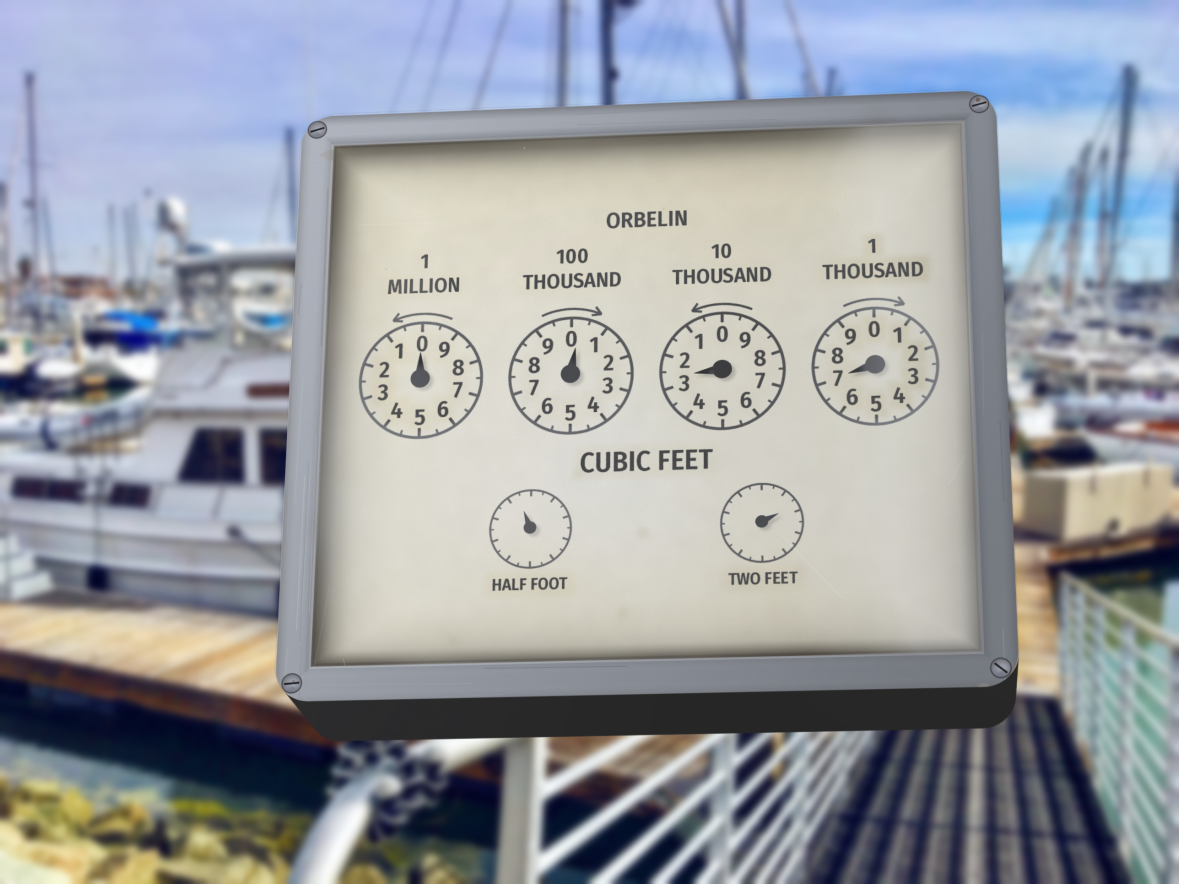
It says 2700
